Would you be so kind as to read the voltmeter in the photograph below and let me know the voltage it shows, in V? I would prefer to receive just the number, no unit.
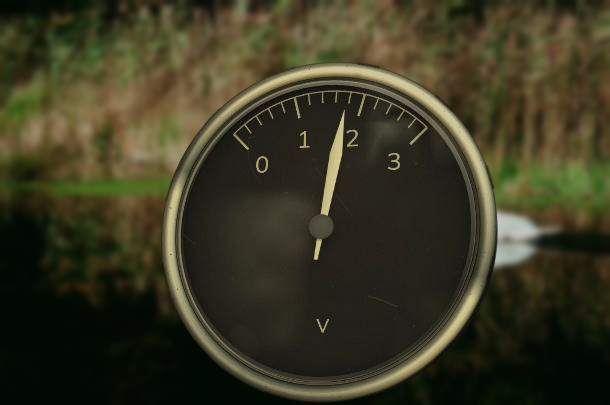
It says 1.8
